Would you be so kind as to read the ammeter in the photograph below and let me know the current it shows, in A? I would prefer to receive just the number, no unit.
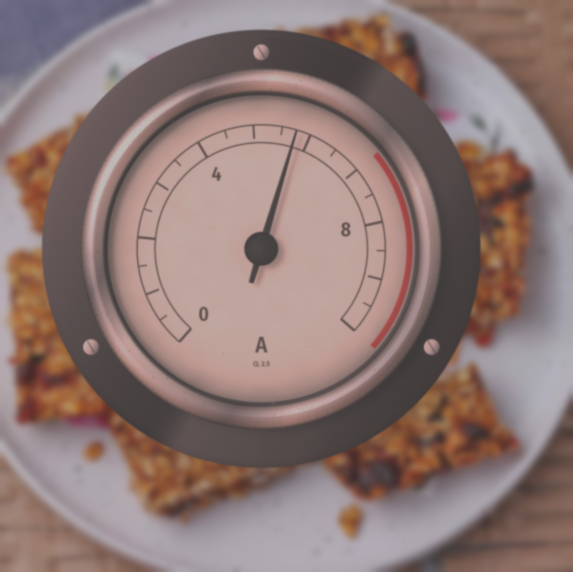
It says 5.75
